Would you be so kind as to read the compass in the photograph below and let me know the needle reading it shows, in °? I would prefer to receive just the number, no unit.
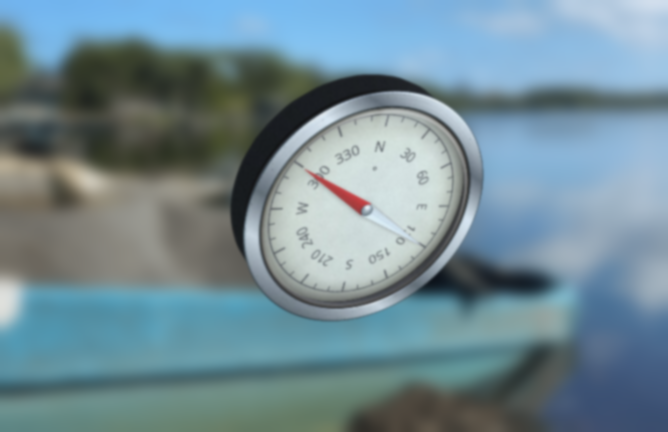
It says 300
